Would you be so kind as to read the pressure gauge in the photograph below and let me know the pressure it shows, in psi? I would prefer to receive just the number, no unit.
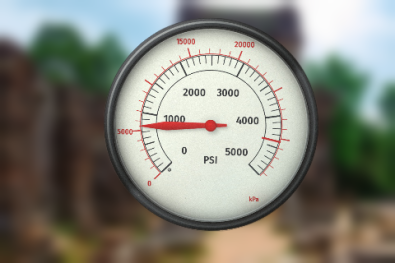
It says 800
